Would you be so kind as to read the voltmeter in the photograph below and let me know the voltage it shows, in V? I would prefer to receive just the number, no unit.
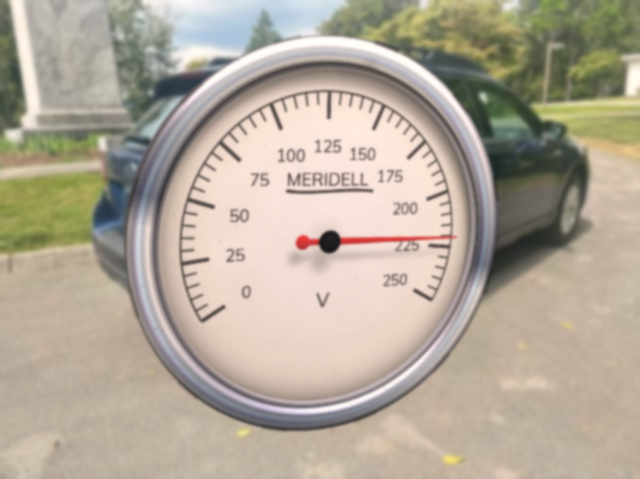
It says 220
